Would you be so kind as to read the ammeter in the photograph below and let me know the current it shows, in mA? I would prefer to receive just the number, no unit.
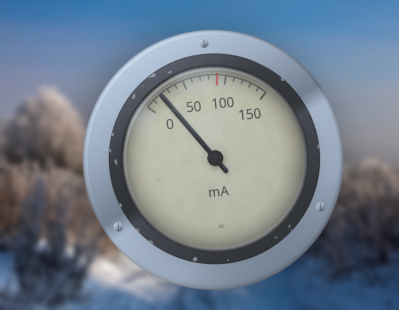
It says 20
